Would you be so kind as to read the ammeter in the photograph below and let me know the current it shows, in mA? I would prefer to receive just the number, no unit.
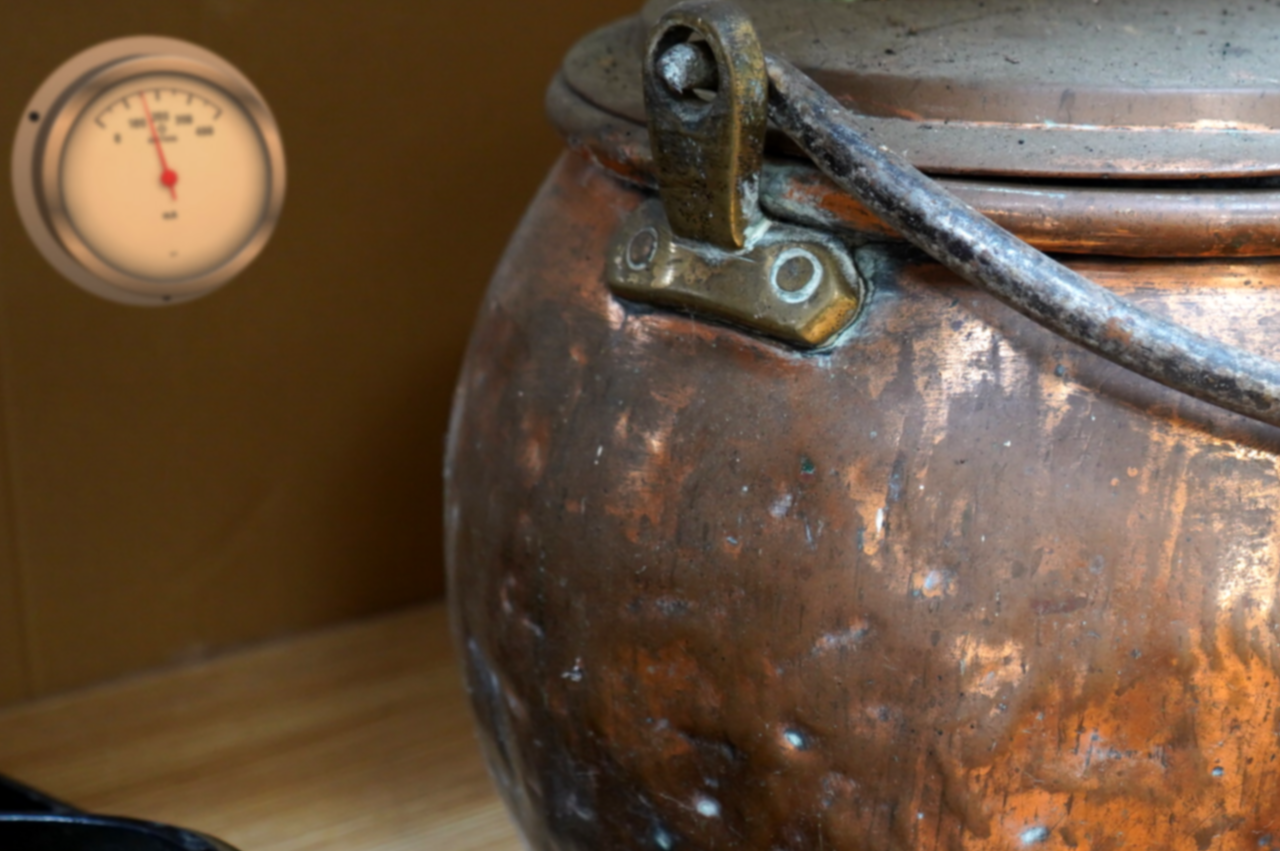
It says 150
